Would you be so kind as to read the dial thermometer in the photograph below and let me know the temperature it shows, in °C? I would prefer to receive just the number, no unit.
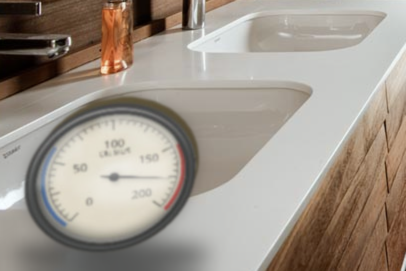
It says 175
